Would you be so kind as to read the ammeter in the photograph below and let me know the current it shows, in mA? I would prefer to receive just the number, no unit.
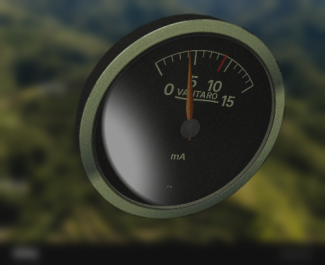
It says 4
